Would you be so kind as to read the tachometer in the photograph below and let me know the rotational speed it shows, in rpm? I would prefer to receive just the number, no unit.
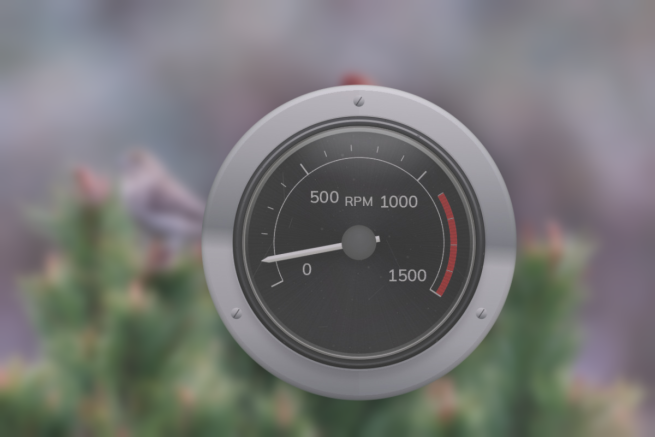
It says 100
